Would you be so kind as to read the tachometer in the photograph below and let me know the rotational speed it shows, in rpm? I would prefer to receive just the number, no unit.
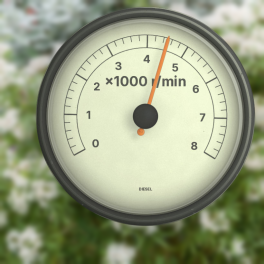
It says 4500
